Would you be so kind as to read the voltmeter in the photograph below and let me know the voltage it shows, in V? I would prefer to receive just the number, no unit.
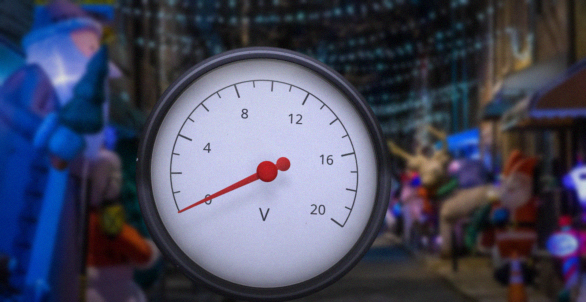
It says 0
